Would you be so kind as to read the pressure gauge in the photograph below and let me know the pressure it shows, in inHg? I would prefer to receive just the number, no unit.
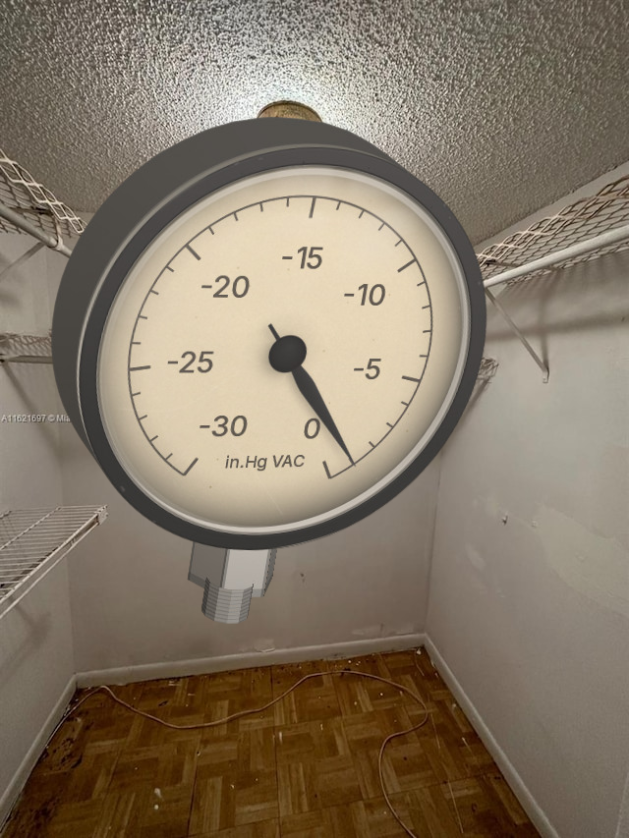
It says -1
